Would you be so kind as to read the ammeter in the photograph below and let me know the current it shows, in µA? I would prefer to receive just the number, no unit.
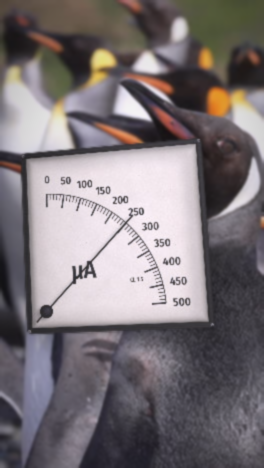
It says 250
